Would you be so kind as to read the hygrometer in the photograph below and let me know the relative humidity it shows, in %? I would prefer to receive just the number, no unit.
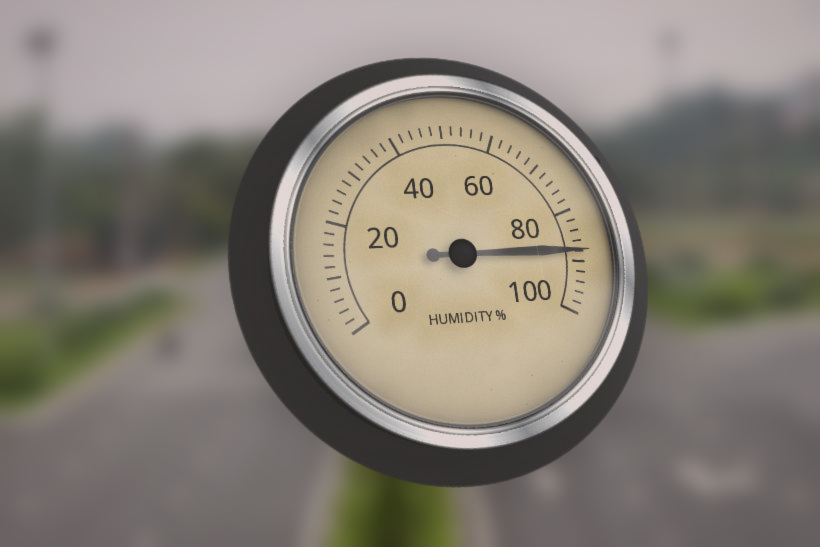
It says 88
